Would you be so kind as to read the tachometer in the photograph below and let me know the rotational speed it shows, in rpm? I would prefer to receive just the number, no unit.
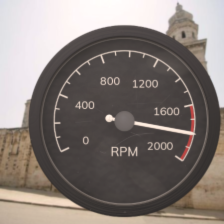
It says 1800
